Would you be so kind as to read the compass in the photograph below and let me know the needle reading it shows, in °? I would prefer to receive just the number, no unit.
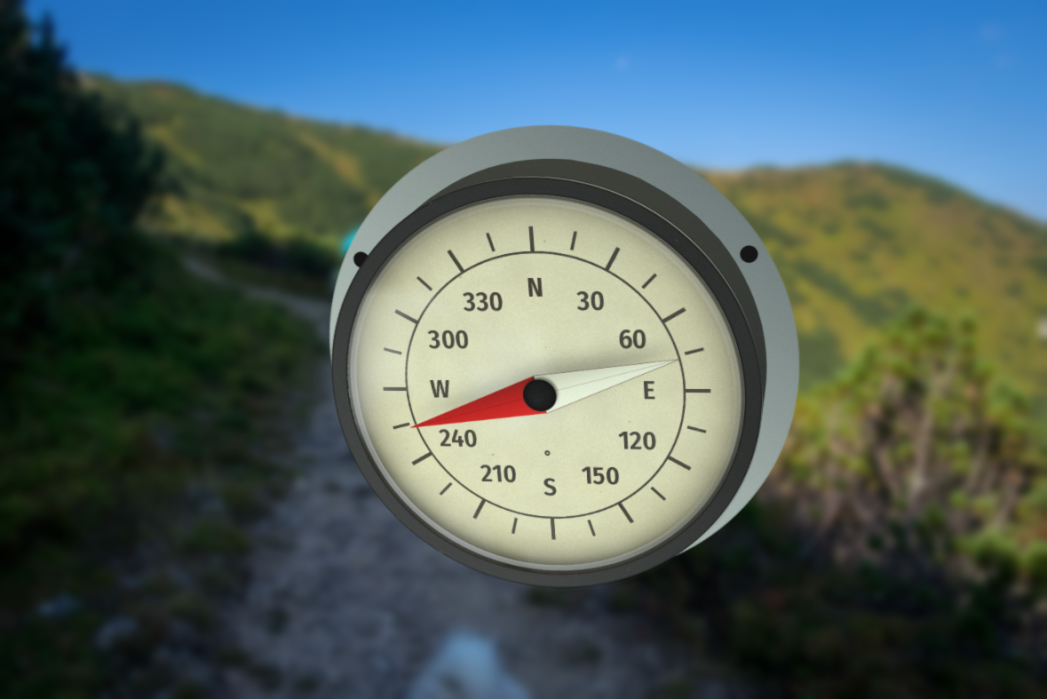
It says 255
